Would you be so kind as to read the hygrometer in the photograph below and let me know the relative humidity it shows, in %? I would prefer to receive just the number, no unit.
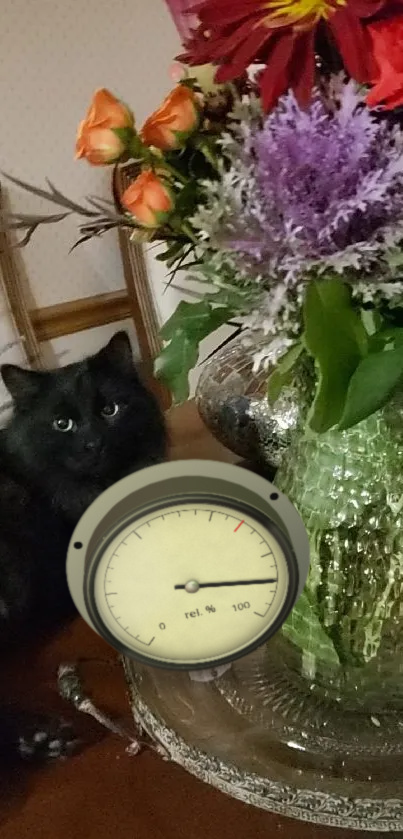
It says 88
